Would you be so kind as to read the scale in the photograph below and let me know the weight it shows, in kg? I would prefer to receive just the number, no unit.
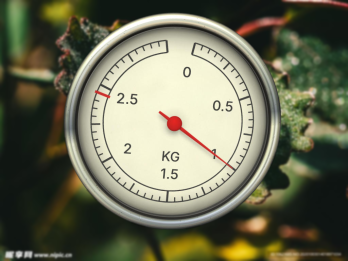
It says 1
